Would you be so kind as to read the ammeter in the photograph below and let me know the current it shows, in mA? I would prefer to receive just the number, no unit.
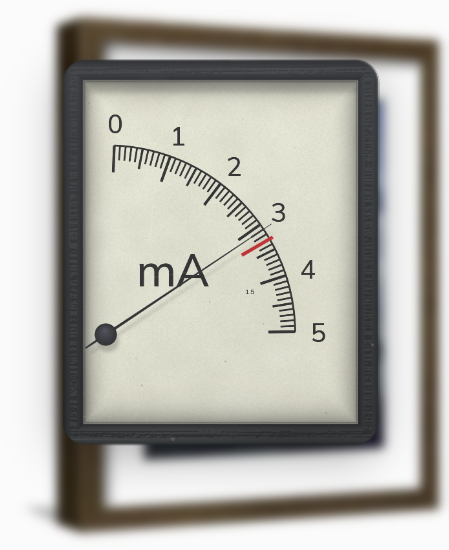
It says 3.1
